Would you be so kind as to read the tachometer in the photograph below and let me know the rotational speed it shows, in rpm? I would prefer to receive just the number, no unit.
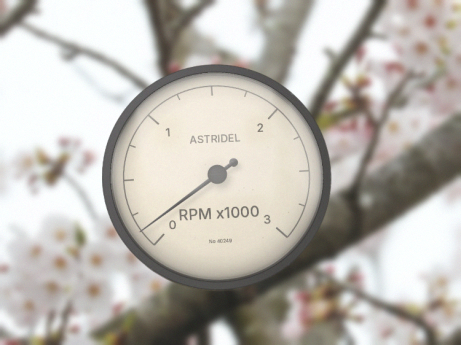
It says 125
